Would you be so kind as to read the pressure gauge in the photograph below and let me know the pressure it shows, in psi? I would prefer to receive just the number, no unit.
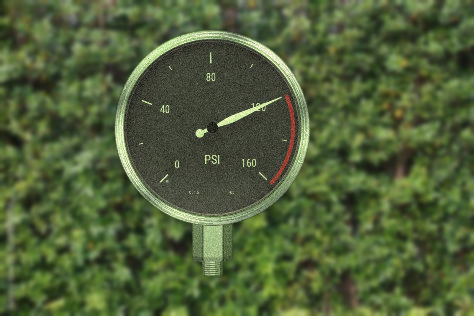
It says 120
